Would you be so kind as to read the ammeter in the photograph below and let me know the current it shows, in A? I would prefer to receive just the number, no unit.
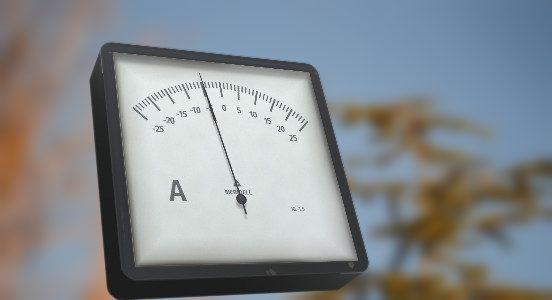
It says -5
